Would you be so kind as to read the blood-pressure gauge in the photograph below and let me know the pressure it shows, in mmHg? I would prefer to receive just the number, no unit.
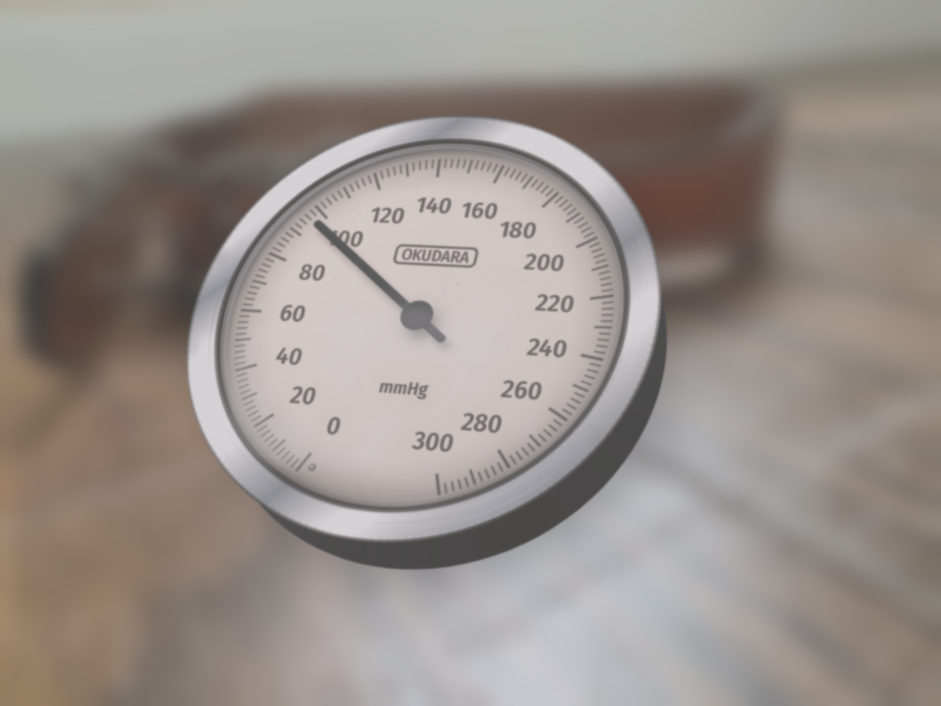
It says 96
